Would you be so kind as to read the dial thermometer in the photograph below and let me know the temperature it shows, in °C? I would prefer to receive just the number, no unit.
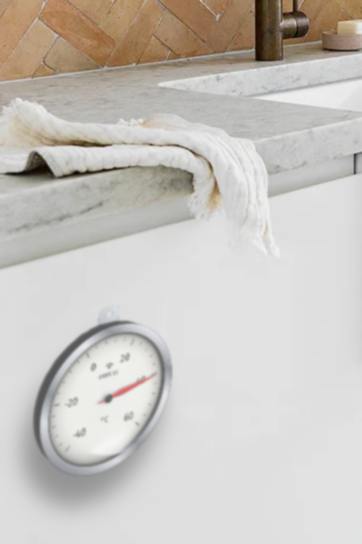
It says 40
